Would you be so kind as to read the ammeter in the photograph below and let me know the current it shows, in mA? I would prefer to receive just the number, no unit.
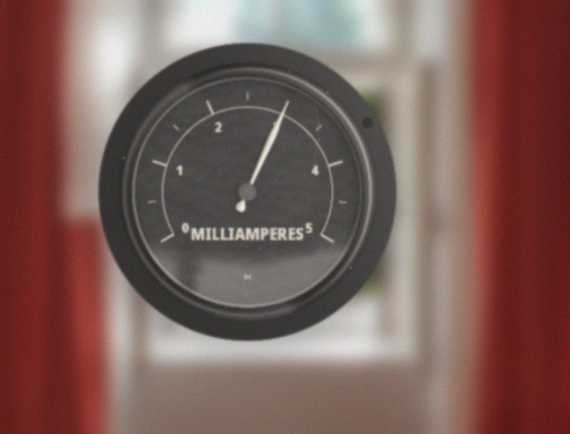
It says 3
